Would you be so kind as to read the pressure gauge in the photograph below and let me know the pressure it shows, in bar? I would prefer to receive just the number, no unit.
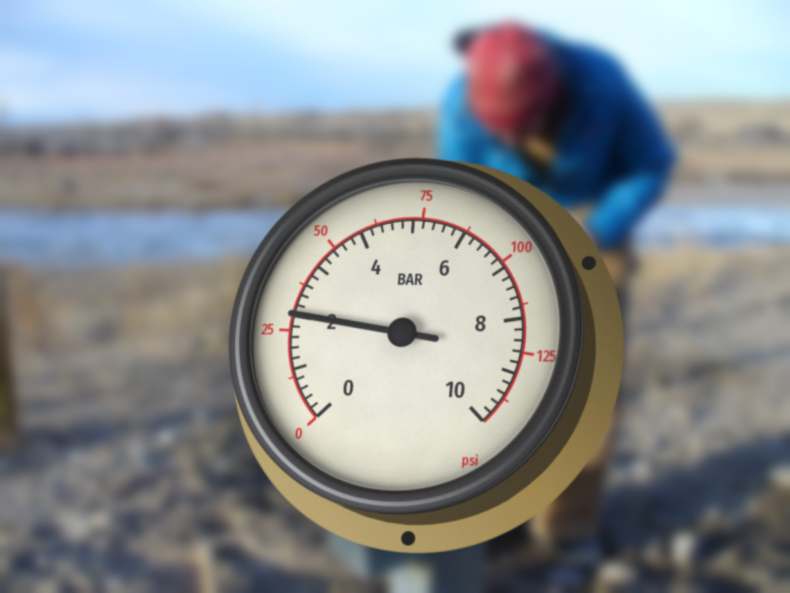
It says 2
